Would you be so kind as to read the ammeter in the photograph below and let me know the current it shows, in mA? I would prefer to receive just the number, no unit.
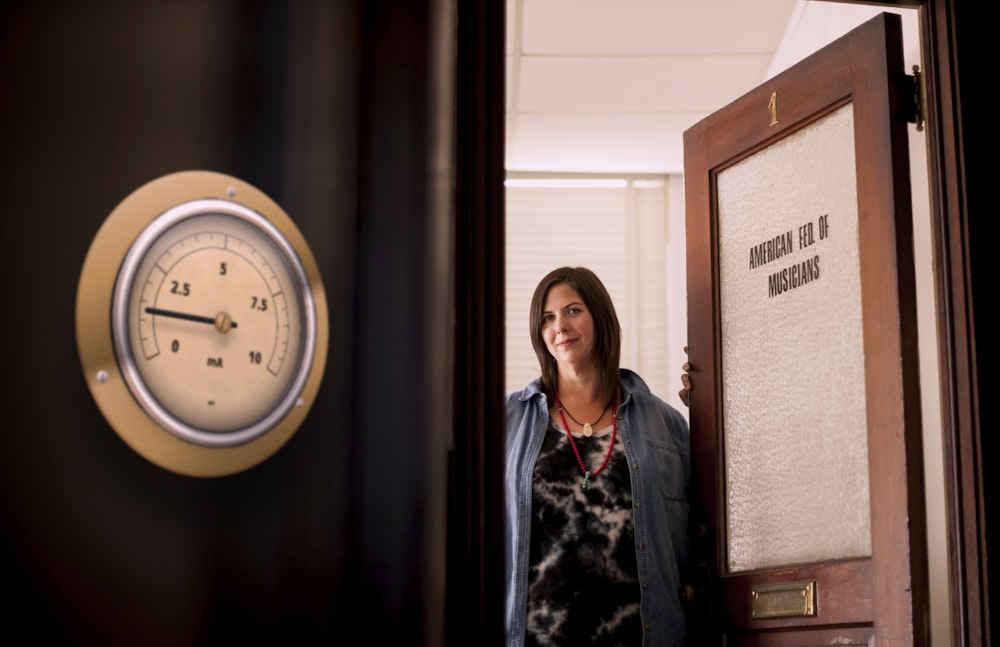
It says 1.25
